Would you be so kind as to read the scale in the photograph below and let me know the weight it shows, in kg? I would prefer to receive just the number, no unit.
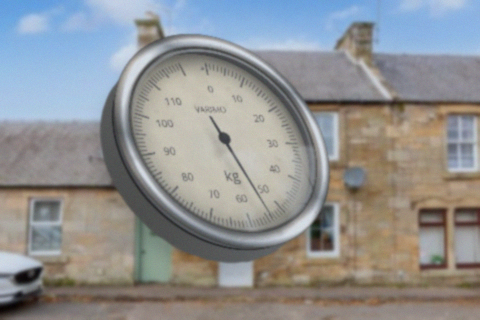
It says 55
